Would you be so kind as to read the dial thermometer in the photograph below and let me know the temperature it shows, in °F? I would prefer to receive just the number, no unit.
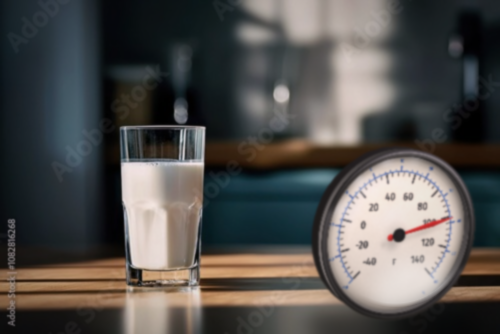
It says 100
